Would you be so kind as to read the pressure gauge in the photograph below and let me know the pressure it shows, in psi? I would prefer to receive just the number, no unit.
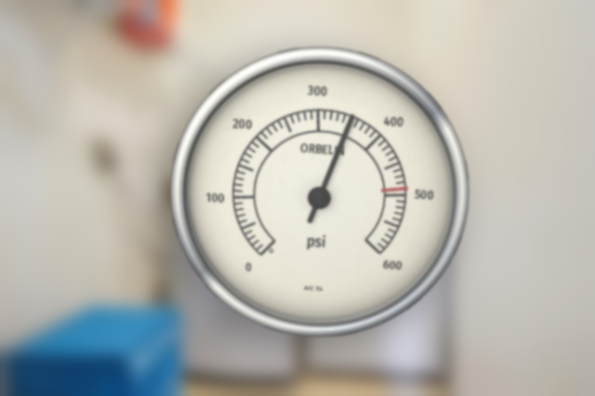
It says 350
